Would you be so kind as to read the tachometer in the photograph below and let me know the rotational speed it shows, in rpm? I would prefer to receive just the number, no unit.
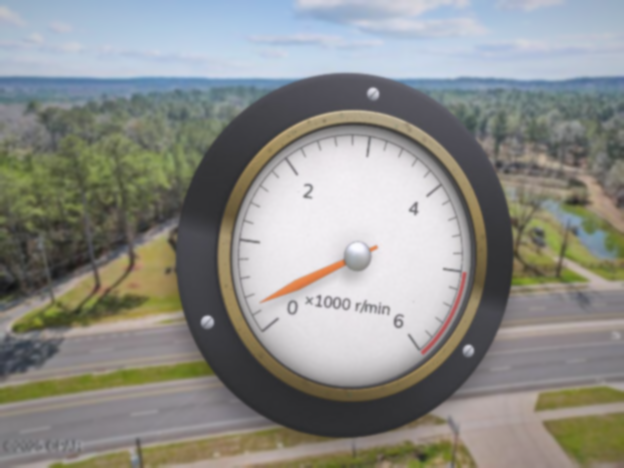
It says 300
